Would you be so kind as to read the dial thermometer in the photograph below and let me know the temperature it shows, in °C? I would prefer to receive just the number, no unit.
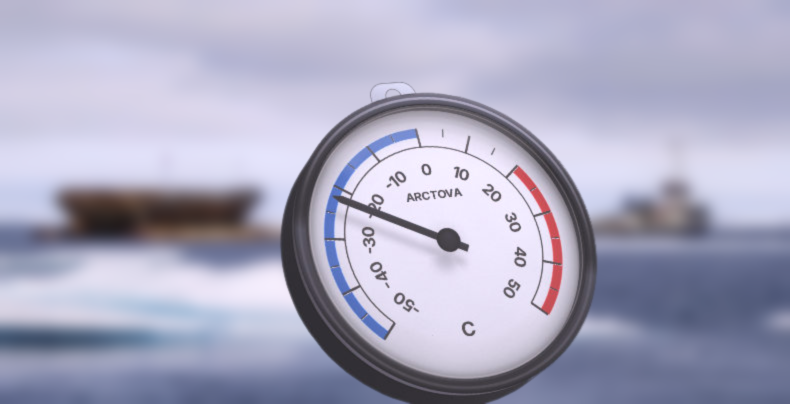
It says -22.5
